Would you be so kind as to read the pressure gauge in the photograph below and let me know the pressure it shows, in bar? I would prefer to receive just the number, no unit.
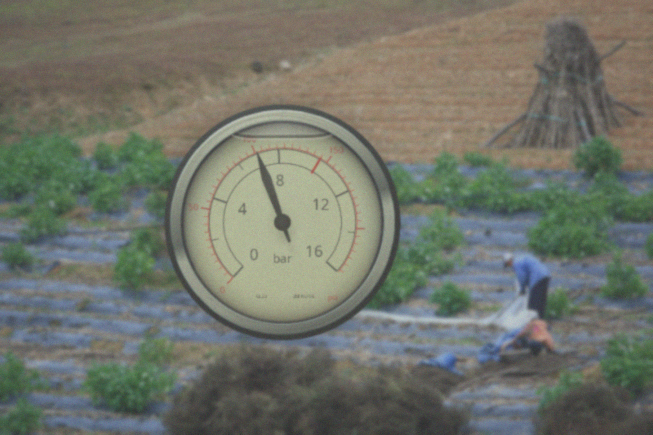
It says 7
